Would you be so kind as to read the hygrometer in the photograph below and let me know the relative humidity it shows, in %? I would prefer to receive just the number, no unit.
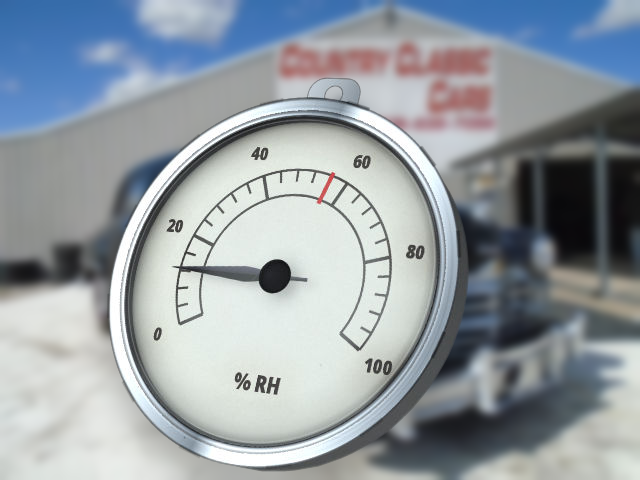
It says 12
